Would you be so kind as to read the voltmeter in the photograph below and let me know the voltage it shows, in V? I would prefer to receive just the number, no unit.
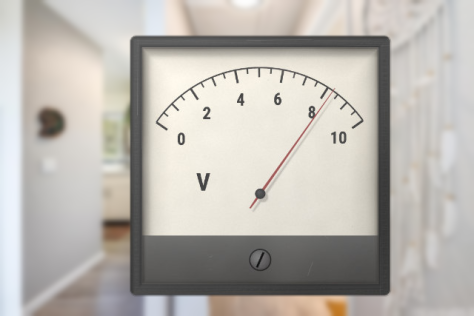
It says 8.25
